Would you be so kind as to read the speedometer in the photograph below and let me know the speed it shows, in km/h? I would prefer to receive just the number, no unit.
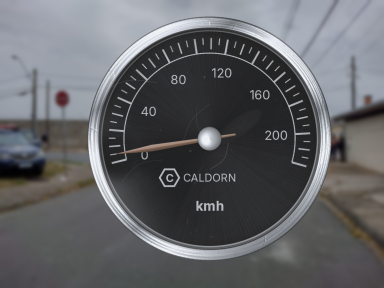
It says 5
